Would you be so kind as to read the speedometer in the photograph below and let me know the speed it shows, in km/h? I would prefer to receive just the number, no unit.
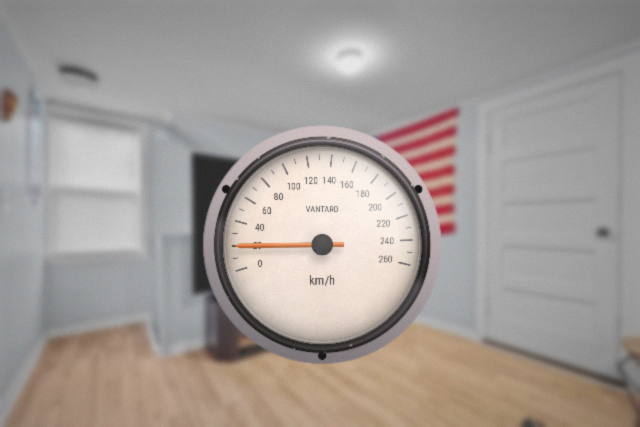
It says 20
